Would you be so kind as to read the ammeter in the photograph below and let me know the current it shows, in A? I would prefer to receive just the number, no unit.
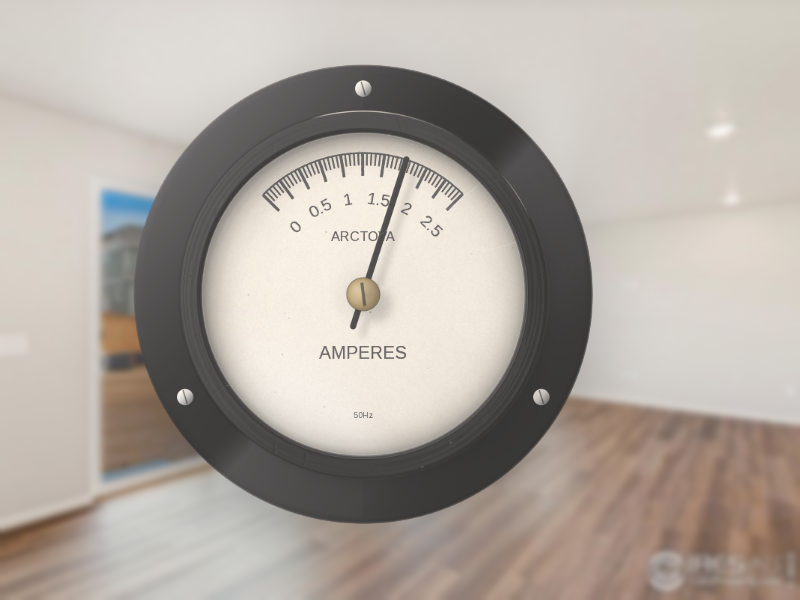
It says 1.75
